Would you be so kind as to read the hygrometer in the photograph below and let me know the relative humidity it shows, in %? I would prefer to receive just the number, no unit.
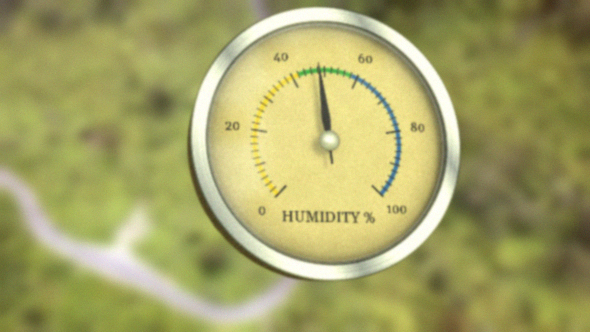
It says 48
